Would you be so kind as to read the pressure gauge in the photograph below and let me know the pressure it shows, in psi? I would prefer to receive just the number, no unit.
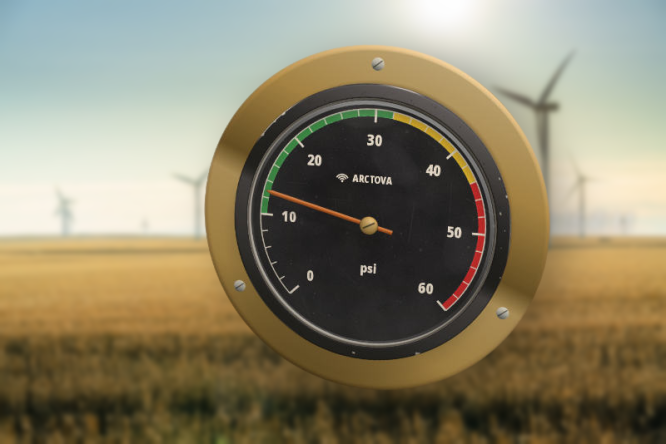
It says 13
